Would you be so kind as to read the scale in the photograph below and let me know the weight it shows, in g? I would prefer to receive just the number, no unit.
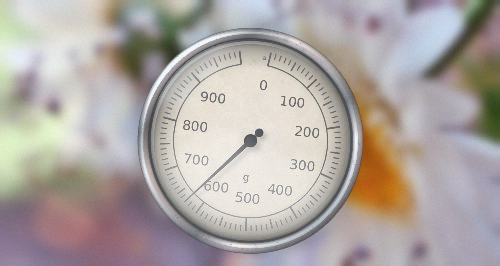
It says 630
